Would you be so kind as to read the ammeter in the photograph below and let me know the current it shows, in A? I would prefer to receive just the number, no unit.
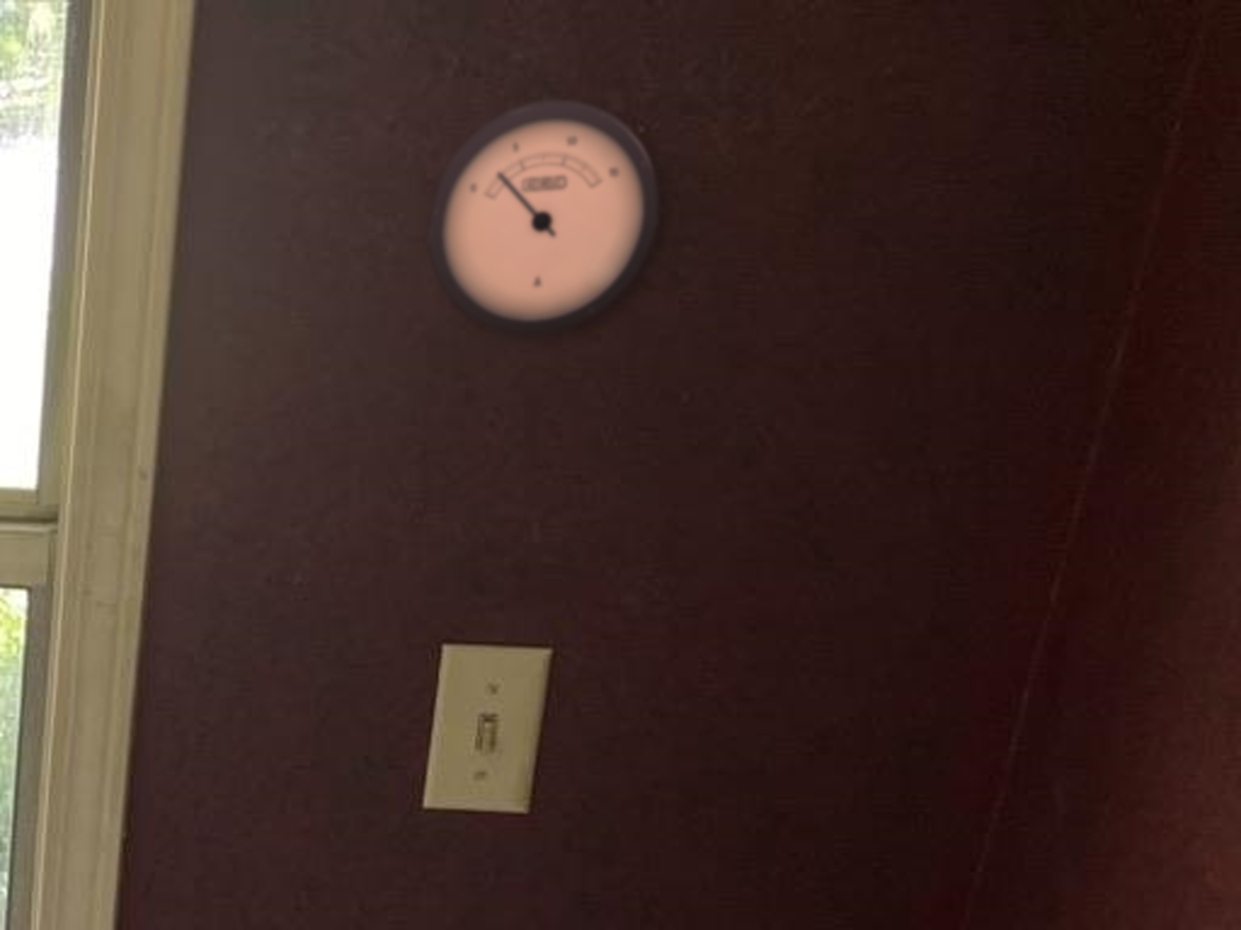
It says 2.5
